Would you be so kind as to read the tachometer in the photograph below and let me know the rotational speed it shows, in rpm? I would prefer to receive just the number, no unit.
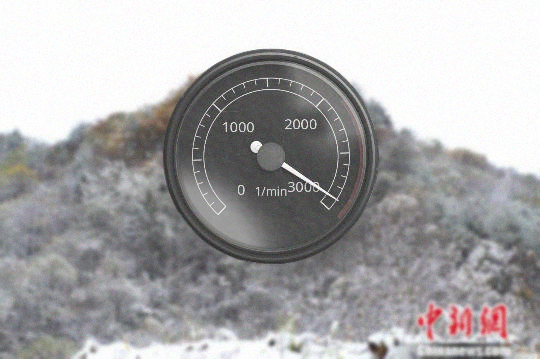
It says 2900
